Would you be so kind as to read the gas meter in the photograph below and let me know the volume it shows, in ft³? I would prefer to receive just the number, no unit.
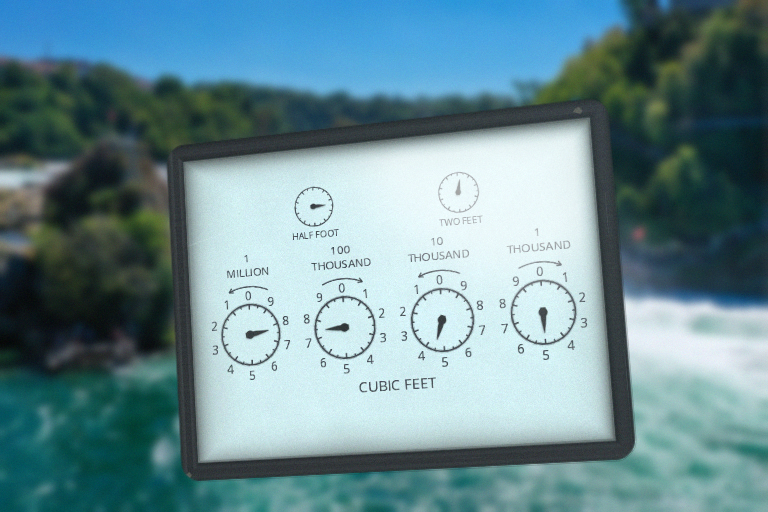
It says 774500
